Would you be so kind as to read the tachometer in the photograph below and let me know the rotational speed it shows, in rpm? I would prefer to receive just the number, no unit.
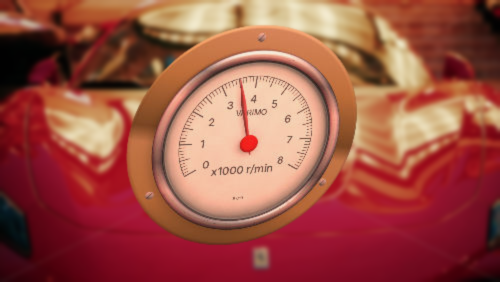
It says 3500
